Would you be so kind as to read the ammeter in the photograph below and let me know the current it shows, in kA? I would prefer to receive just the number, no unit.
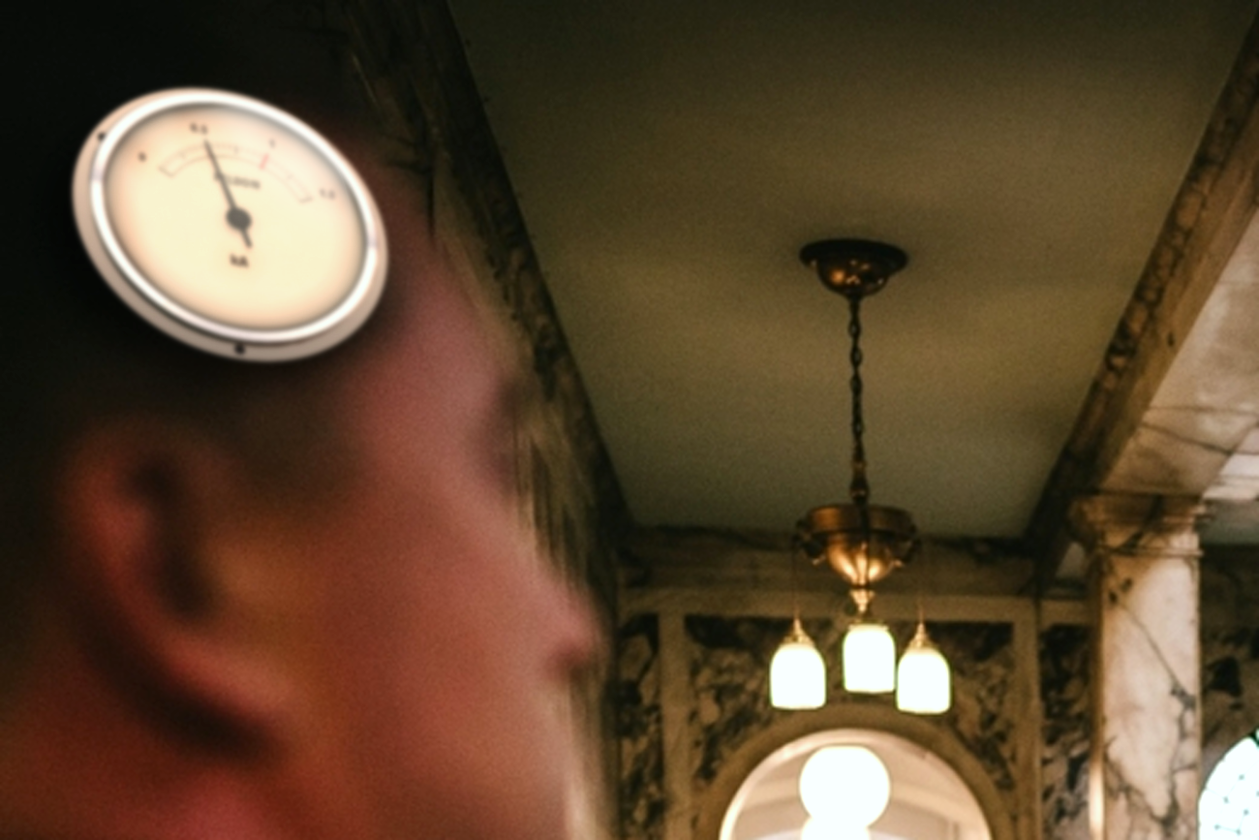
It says 0.5
